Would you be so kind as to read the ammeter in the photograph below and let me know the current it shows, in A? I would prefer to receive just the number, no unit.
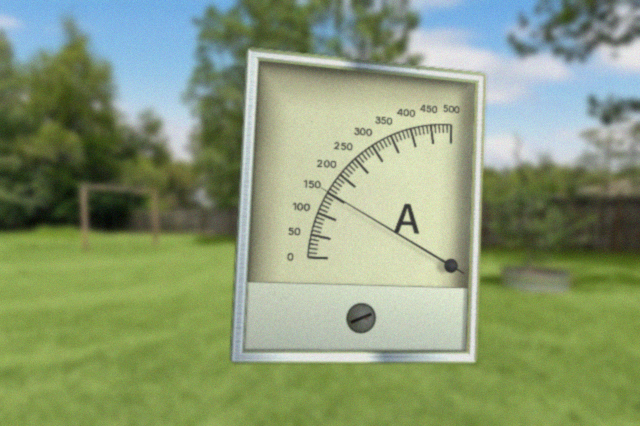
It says 150
